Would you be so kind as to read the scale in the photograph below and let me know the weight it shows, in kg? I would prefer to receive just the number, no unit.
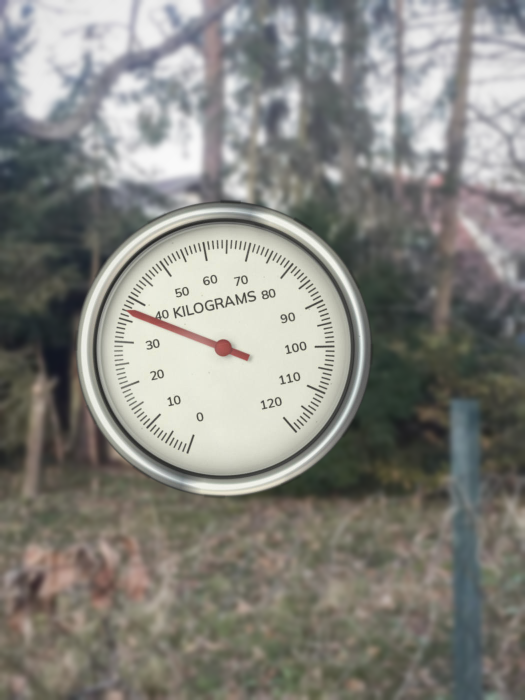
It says 37
